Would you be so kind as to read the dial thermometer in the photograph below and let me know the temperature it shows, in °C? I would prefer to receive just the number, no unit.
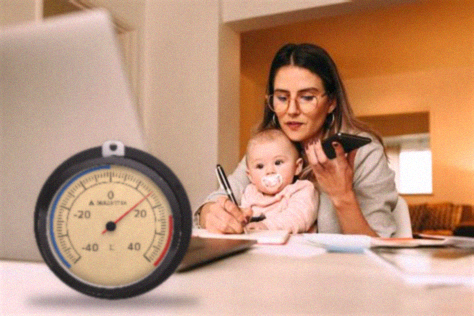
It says 15
